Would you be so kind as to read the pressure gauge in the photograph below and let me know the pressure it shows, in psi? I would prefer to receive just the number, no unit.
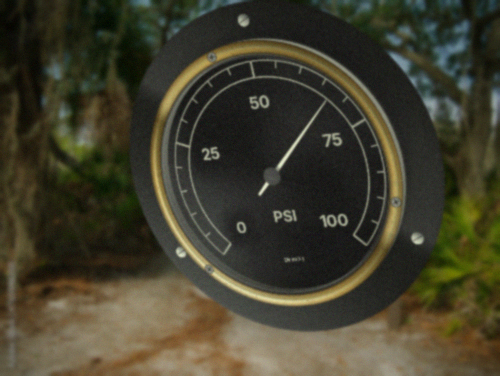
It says 67.5
